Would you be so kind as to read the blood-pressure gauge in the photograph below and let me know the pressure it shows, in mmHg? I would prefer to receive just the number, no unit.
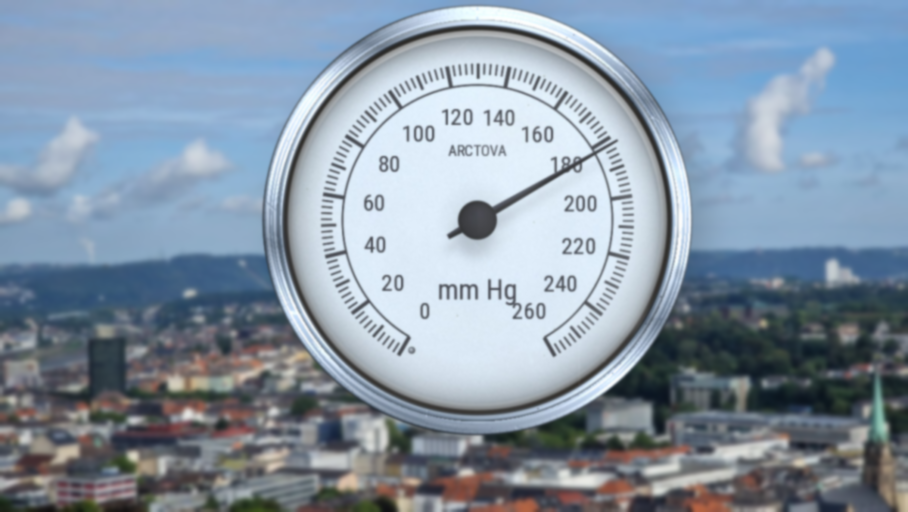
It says 182
